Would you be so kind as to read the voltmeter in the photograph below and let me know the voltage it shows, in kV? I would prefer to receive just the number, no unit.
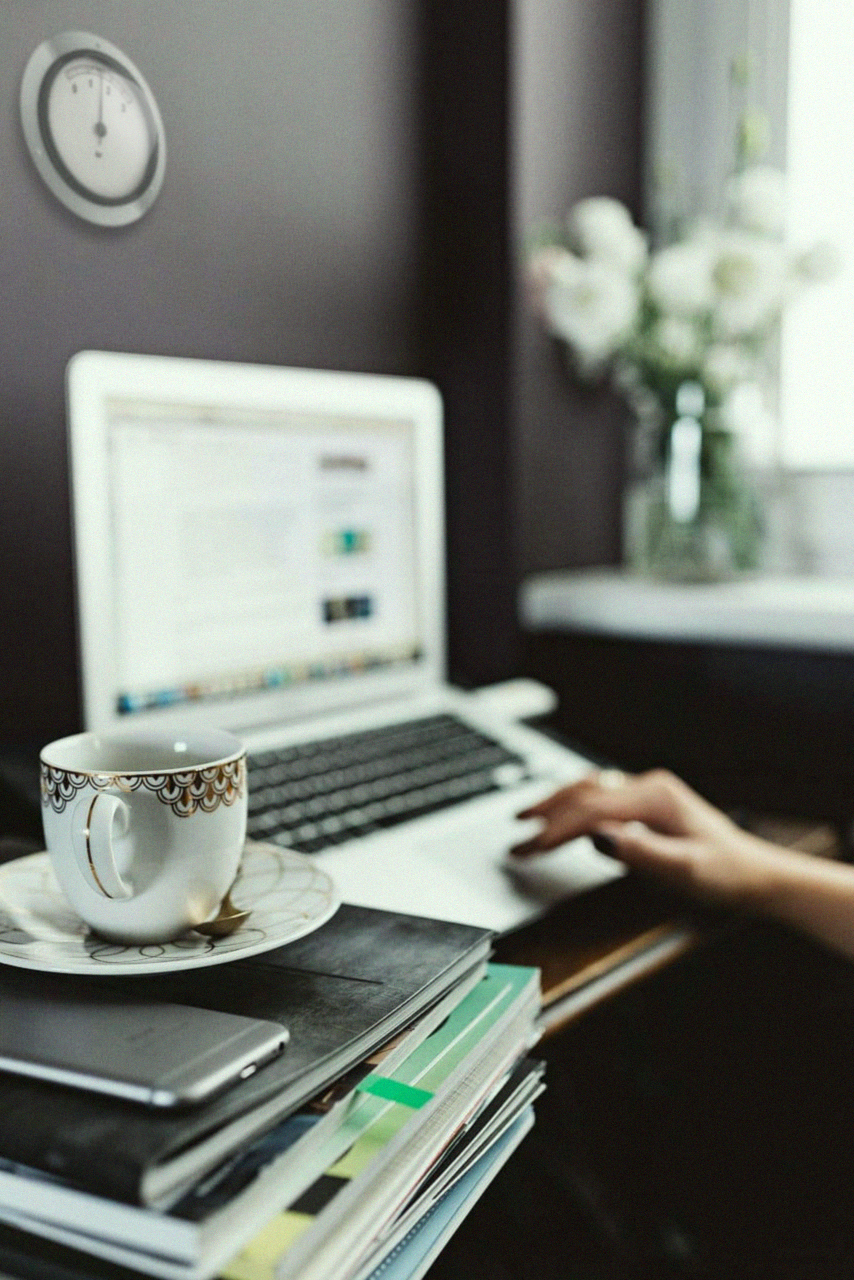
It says 1.5
